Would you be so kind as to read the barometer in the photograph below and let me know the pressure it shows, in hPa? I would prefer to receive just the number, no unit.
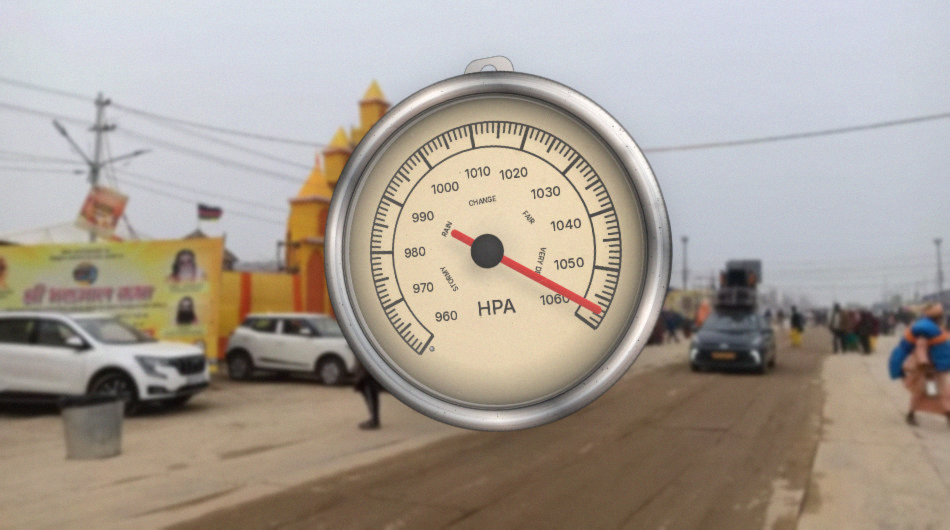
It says 1057
